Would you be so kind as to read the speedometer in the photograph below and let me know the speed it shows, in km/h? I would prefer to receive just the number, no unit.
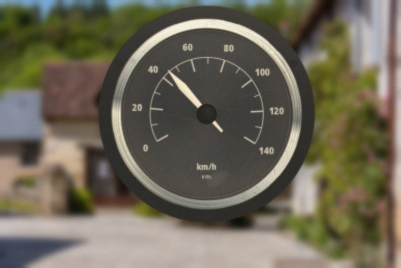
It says 45
